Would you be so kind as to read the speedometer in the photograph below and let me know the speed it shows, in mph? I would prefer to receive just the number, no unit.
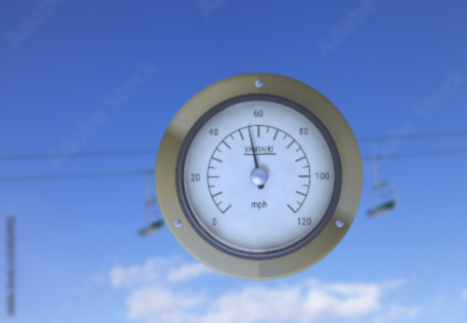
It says 55
